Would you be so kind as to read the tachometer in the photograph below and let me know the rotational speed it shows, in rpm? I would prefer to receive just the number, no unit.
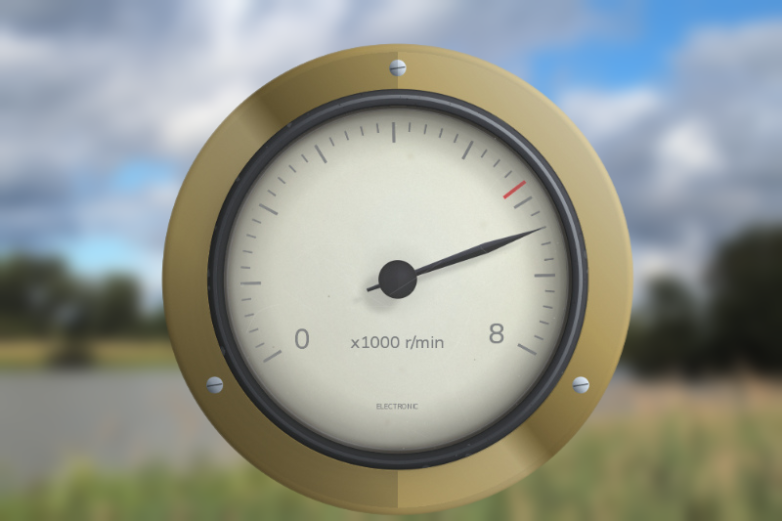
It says 6400
